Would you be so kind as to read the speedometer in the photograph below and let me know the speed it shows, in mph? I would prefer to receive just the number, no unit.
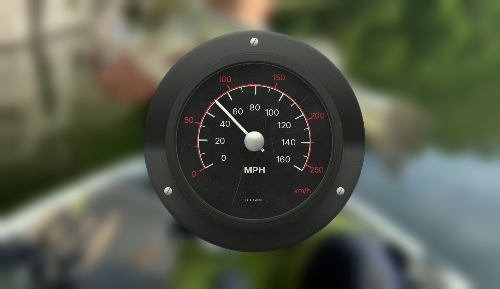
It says 50
